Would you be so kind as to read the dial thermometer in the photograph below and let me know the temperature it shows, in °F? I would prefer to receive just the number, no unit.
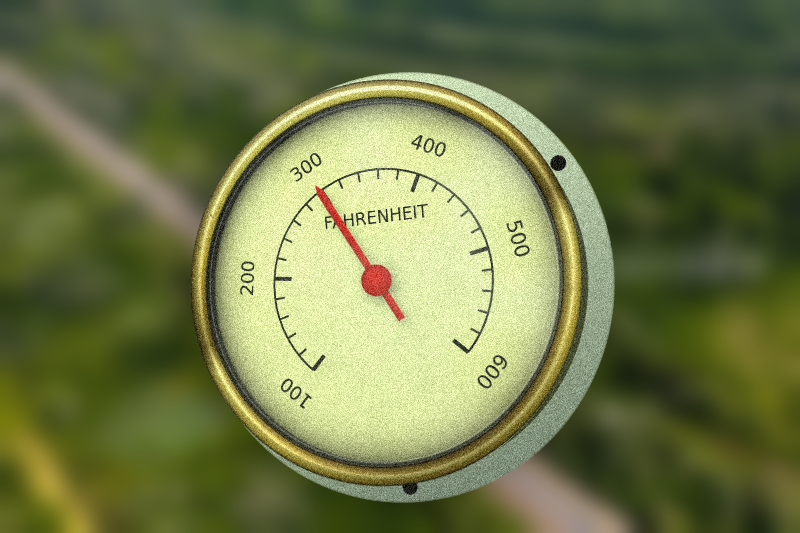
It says 300
